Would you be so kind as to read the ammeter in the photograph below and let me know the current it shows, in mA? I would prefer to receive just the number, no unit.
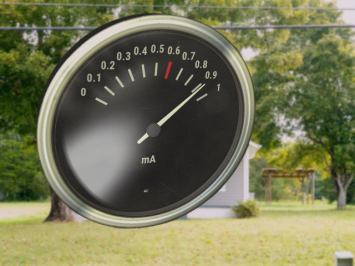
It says 0.9
